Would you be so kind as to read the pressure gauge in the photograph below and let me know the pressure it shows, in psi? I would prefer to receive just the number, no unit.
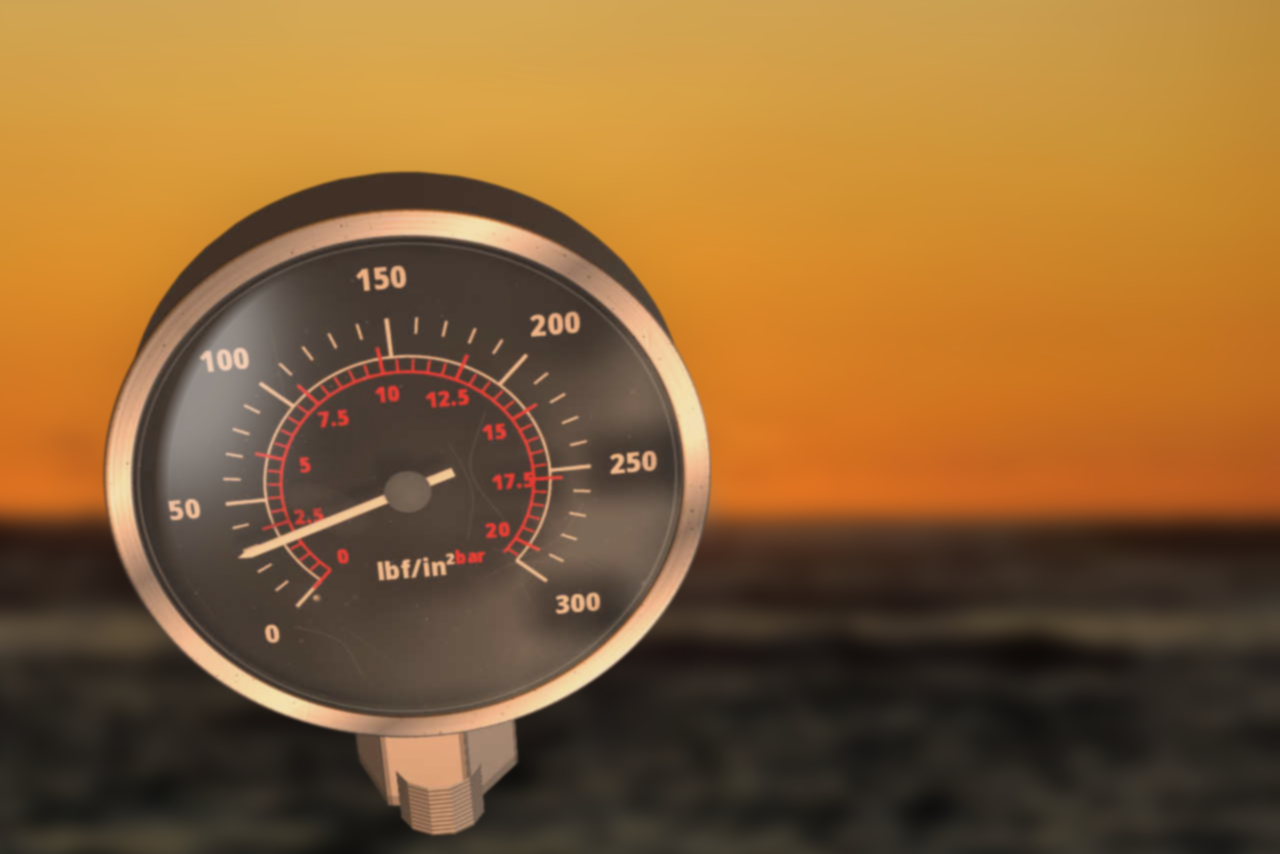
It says 30
